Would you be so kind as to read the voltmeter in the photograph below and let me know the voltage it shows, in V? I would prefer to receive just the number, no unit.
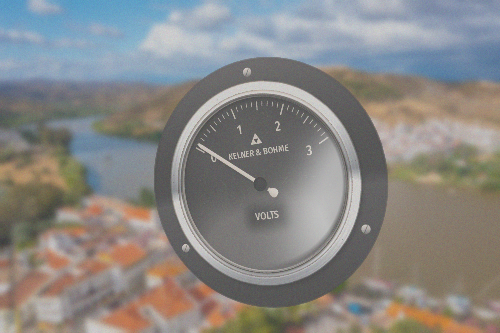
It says 0.1
